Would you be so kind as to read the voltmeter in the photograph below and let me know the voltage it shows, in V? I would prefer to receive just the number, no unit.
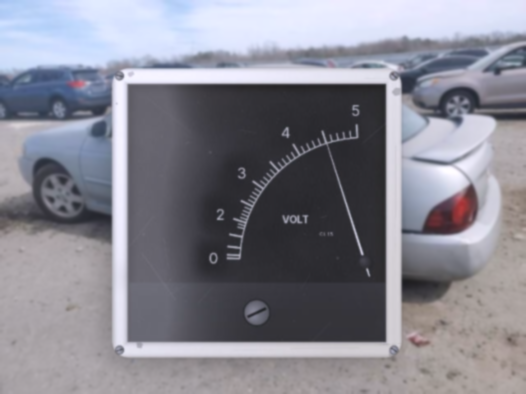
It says 4.5
